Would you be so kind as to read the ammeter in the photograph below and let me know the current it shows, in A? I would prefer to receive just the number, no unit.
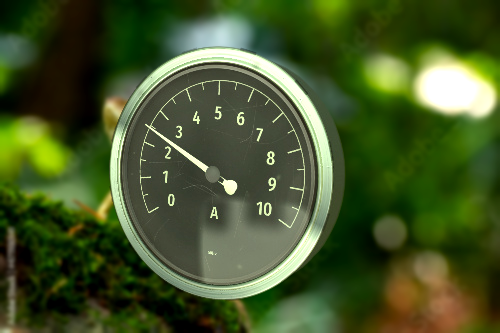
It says 2.5
